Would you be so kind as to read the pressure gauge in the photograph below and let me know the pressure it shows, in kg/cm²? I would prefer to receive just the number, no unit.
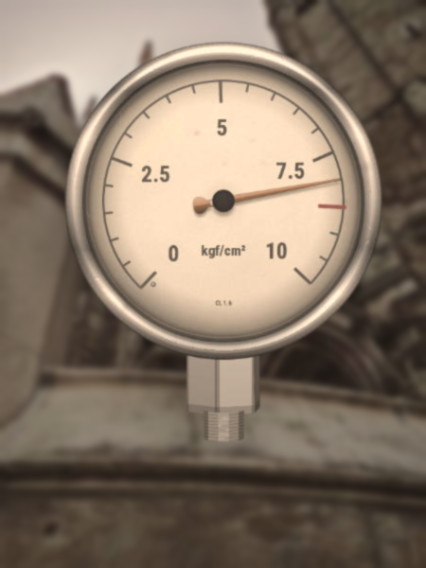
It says 8
